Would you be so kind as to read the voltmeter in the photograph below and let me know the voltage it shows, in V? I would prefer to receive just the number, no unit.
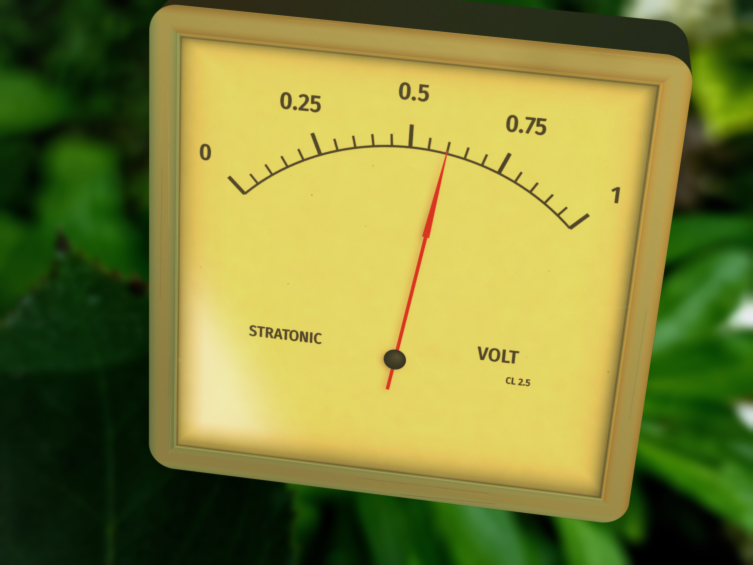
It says 0.6
